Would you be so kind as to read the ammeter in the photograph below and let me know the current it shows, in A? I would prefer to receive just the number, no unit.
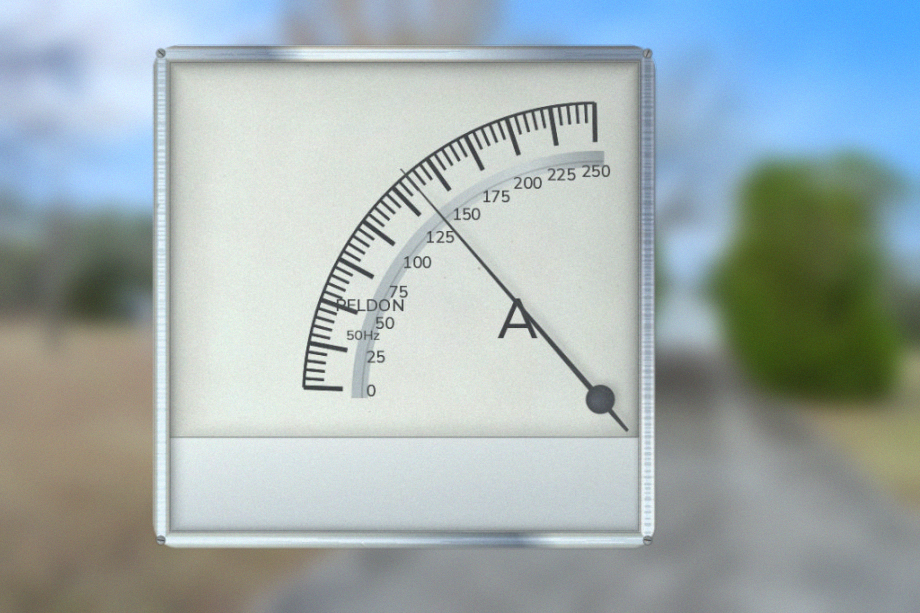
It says 135
